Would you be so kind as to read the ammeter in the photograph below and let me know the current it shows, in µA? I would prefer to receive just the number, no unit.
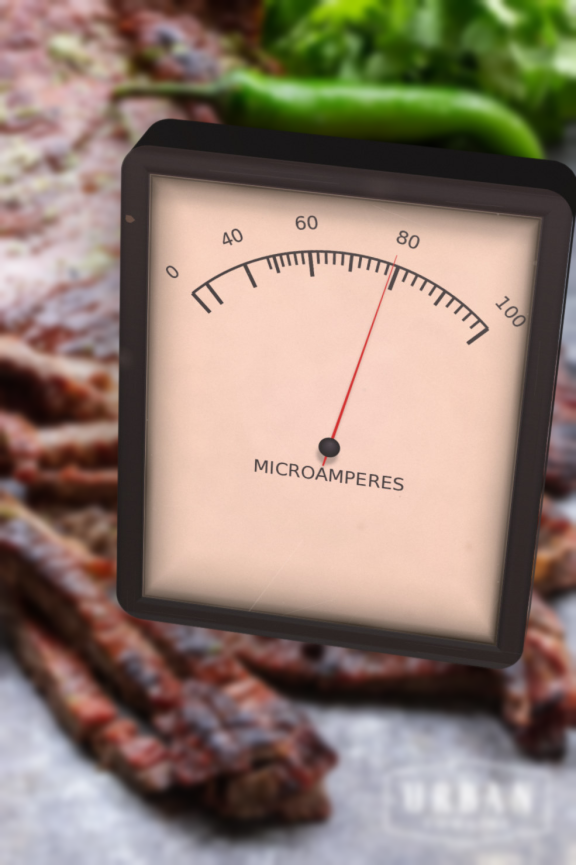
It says 79
